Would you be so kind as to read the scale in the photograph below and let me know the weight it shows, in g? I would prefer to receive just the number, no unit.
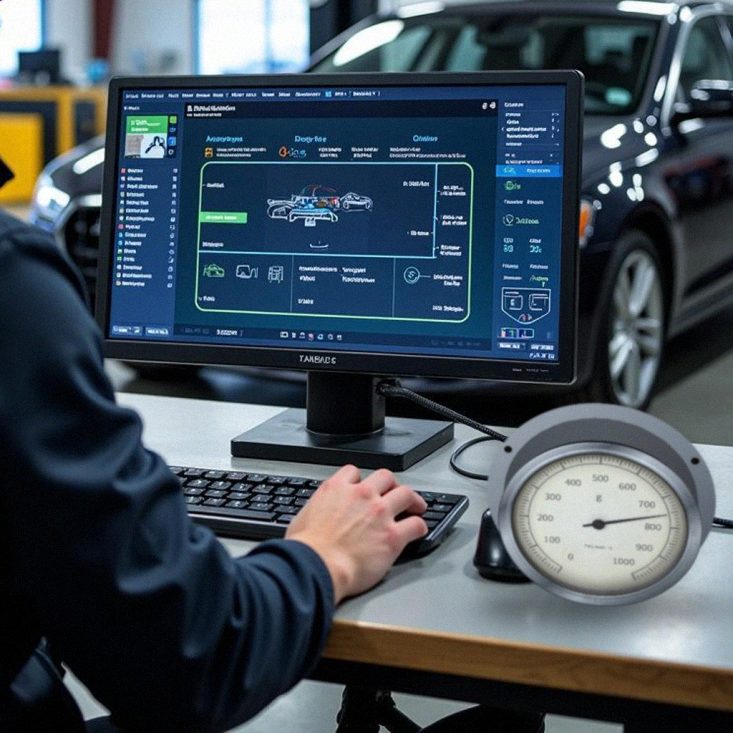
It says 750
